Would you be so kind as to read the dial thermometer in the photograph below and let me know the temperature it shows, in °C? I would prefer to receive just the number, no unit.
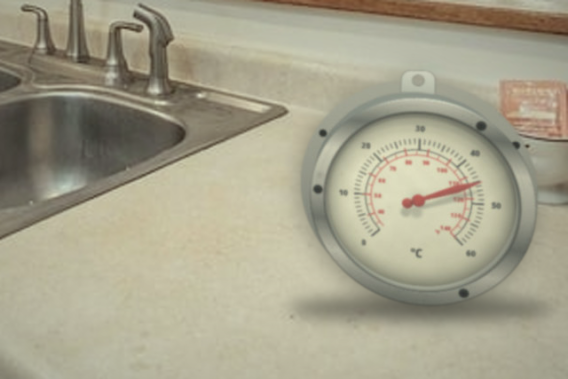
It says 45
